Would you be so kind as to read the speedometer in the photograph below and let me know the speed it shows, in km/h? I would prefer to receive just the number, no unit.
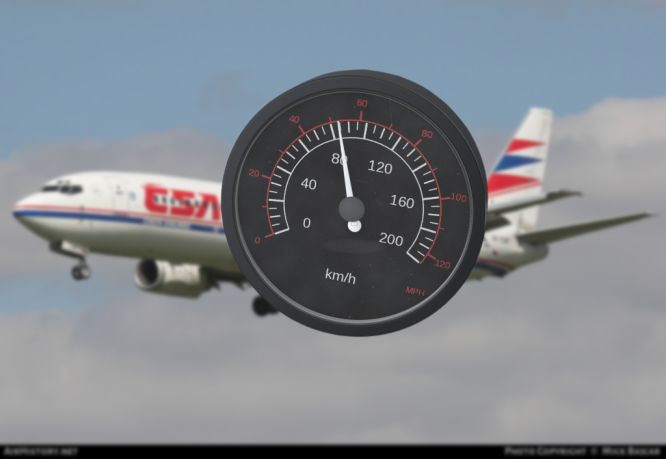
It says 85
